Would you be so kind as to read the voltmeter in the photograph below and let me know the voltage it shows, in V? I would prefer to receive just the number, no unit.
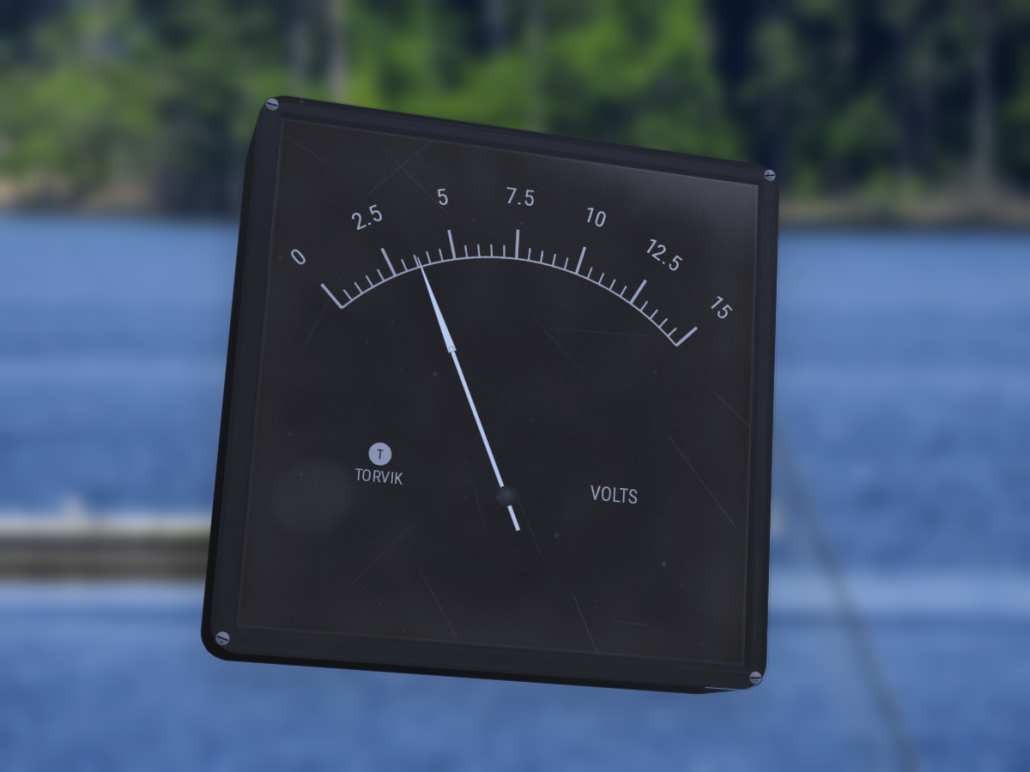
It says 3.5
